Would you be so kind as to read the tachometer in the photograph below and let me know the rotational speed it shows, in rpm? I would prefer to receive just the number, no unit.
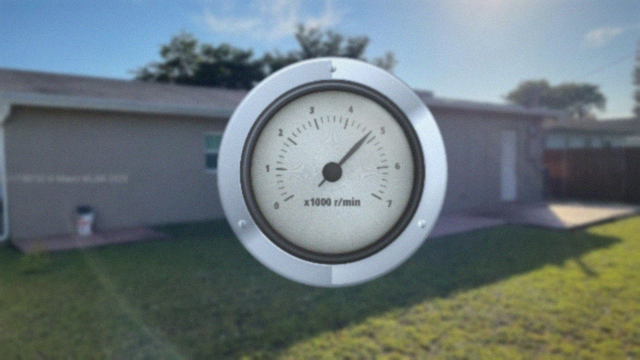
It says 4800
